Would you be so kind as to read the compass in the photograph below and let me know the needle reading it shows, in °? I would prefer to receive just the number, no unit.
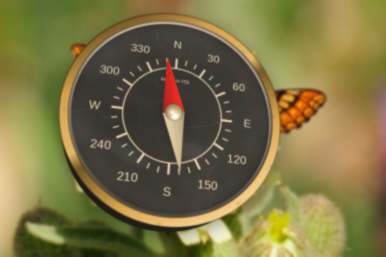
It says 350
